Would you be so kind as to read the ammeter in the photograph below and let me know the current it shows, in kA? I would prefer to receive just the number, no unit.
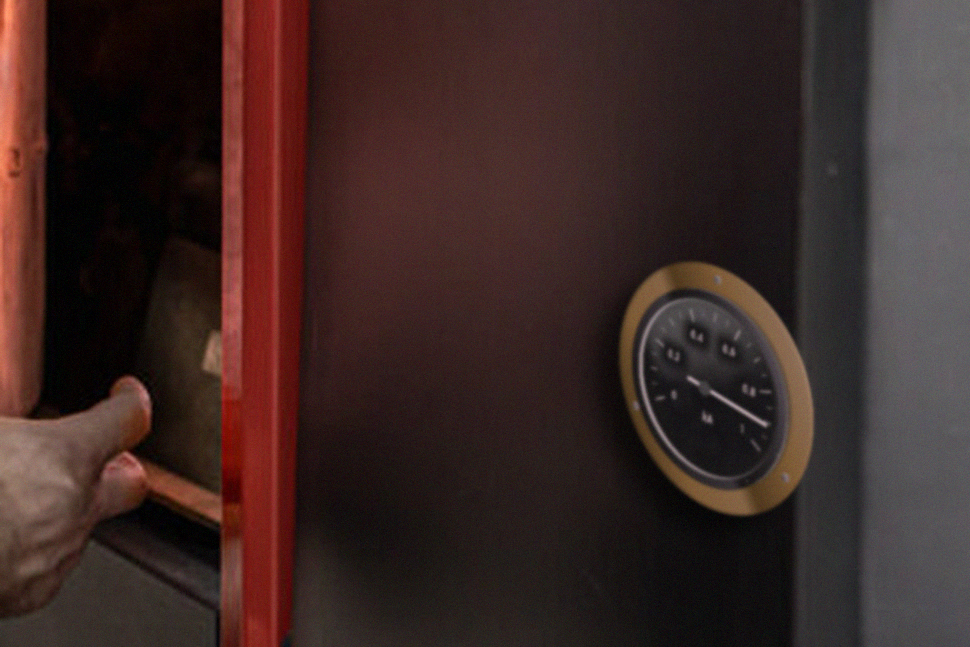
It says 0.9
